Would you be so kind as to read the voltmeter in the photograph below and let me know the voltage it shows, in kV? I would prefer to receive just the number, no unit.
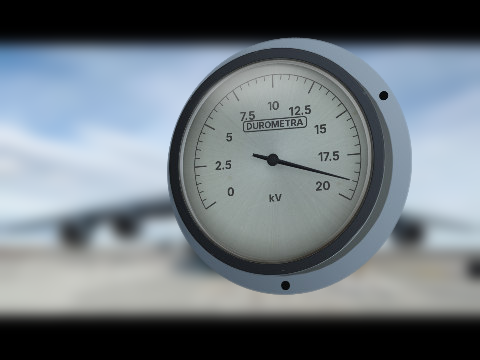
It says 19
